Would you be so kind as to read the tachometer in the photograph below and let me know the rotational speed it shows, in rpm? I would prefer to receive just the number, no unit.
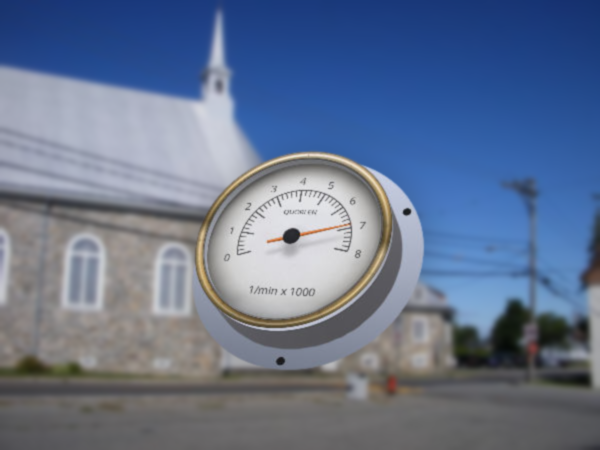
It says 7000
